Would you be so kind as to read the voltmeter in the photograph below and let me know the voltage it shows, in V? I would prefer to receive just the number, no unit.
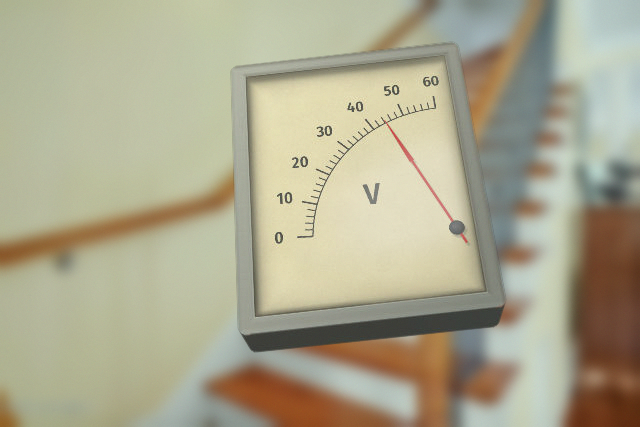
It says 44
